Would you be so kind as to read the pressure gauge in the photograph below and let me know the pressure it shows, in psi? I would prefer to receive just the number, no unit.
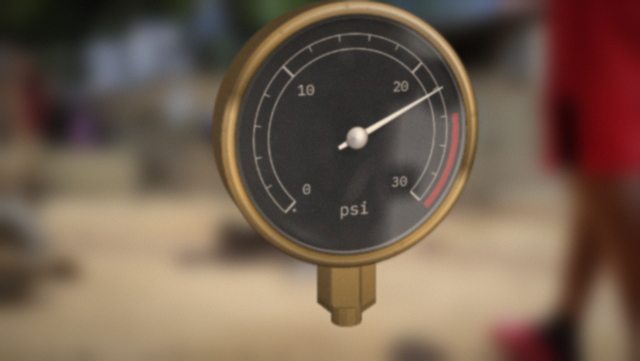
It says 22
